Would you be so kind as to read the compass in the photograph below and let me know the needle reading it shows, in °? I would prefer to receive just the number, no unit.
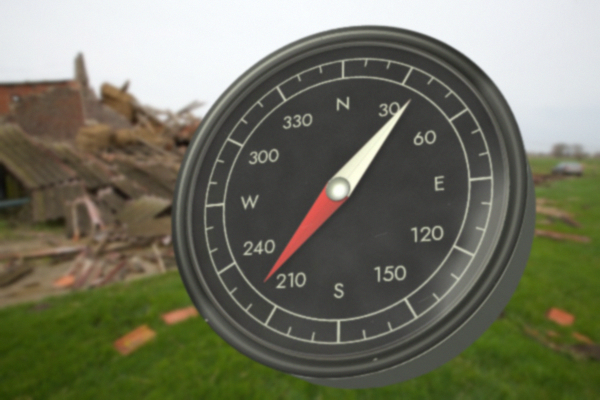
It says 220
